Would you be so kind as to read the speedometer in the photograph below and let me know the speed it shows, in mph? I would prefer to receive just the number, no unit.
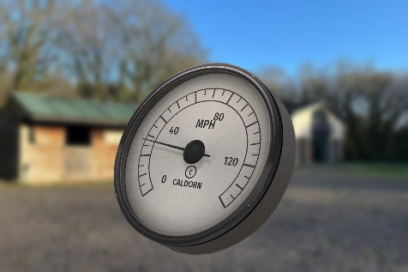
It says 27.5
